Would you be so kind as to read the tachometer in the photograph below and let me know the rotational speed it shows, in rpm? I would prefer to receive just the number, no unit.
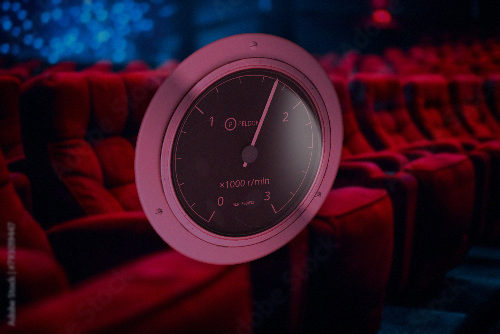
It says 1700
